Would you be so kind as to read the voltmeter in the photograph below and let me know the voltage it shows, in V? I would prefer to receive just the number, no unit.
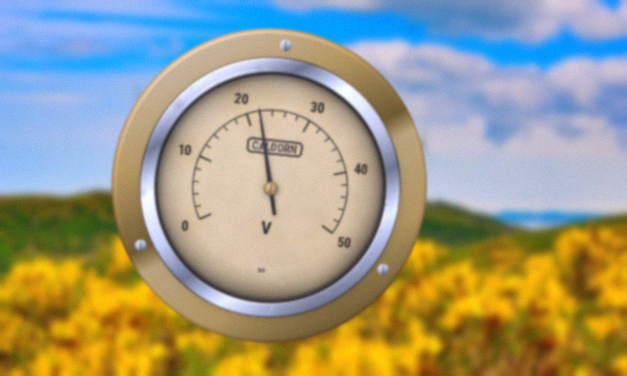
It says 22
